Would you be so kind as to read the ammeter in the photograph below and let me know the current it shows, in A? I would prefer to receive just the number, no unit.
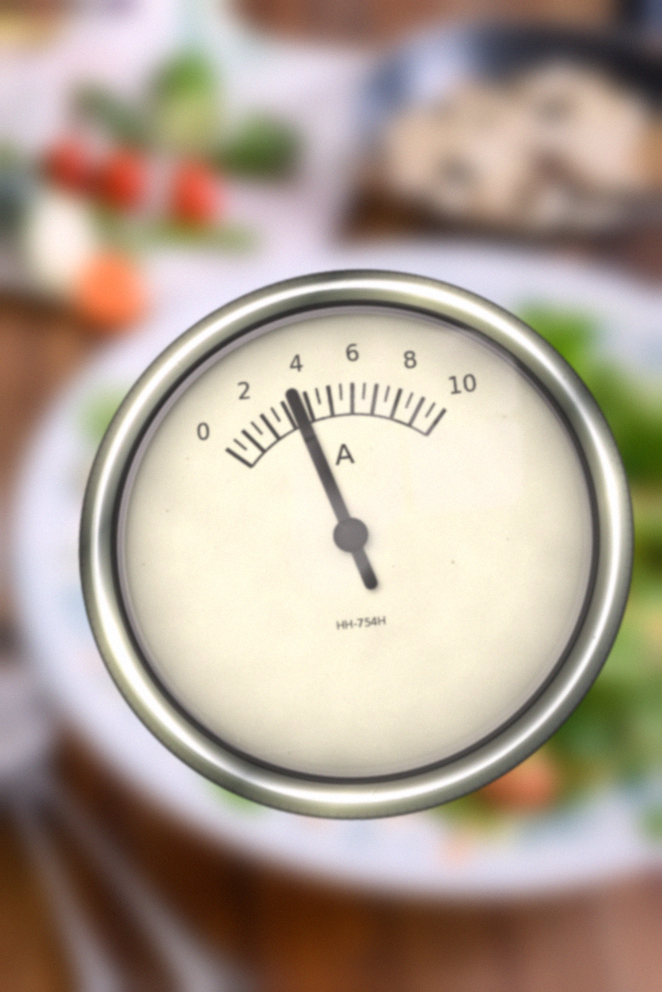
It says 3.5
